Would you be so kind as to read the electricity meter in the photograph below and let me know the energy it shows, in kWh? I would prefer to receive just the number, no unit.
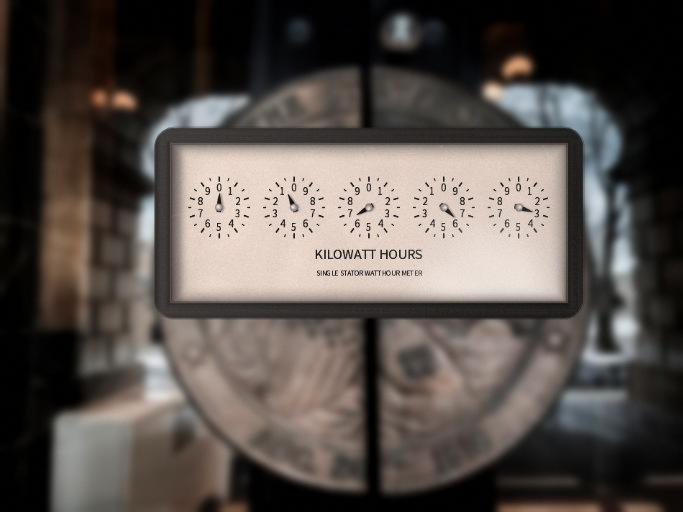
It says 663
